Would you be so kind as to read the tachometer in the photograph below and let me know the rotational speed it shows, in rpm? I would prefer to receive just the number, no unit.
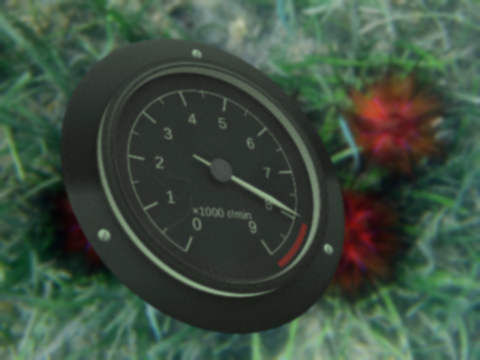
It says 8000
